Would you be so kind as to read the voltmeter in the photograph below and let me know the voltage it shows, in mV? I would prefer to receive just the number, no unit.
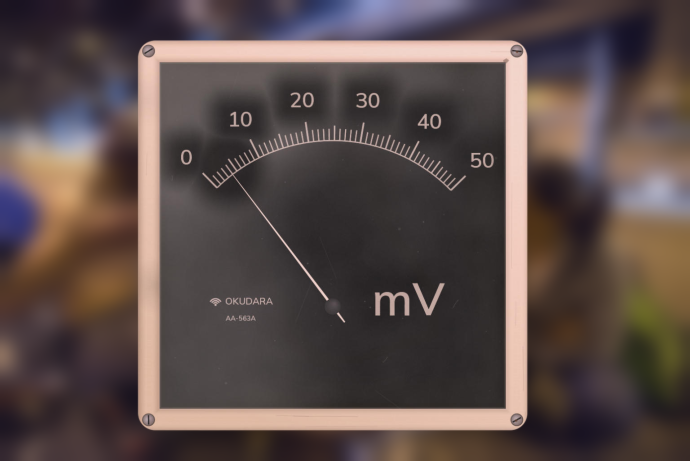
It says 4
